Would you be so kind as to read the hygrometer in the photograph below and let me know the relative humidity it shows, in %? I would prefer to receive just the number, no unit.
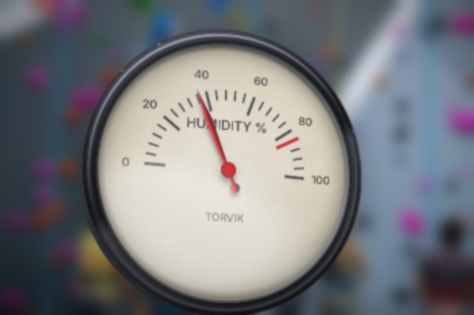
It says 36
